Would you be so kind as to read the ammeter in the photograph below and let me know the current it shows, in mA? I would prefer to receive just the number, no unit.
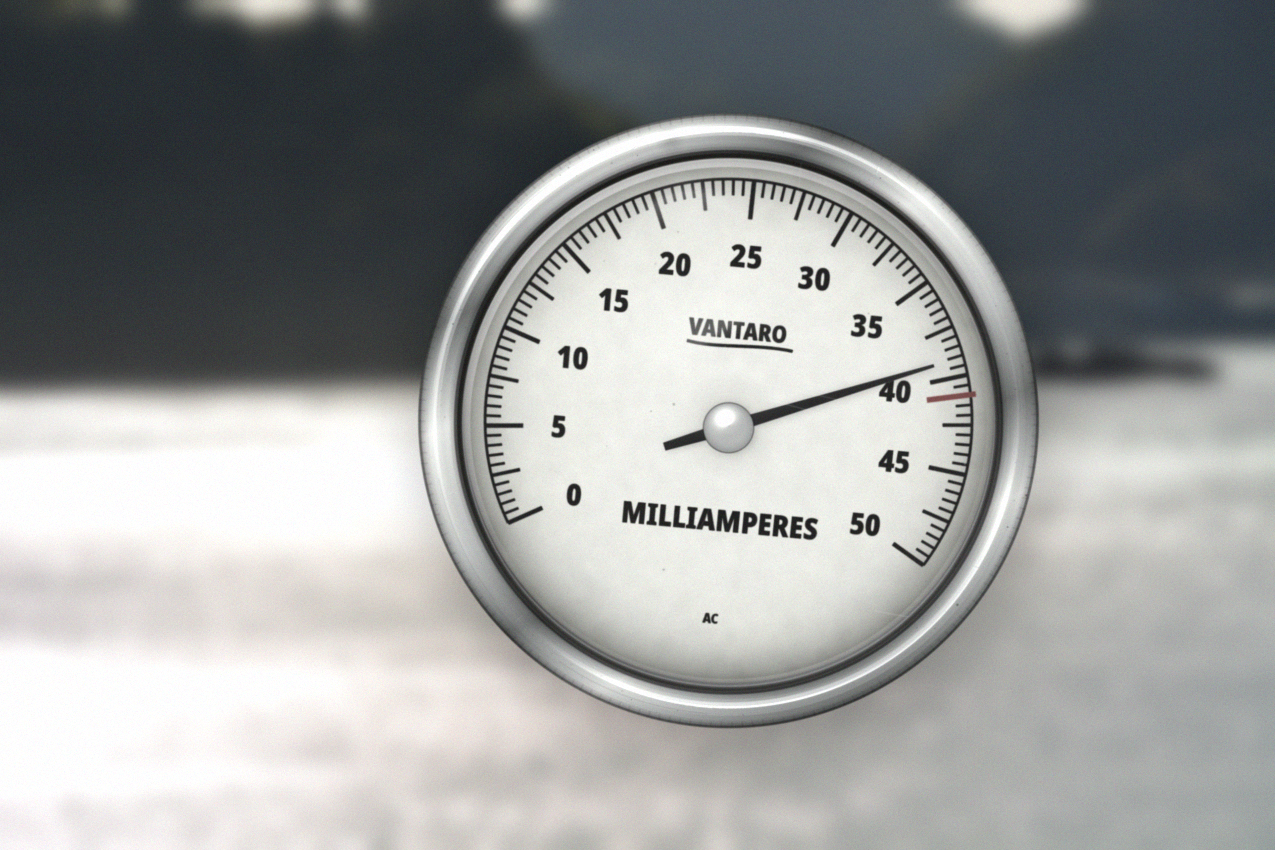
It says 39
